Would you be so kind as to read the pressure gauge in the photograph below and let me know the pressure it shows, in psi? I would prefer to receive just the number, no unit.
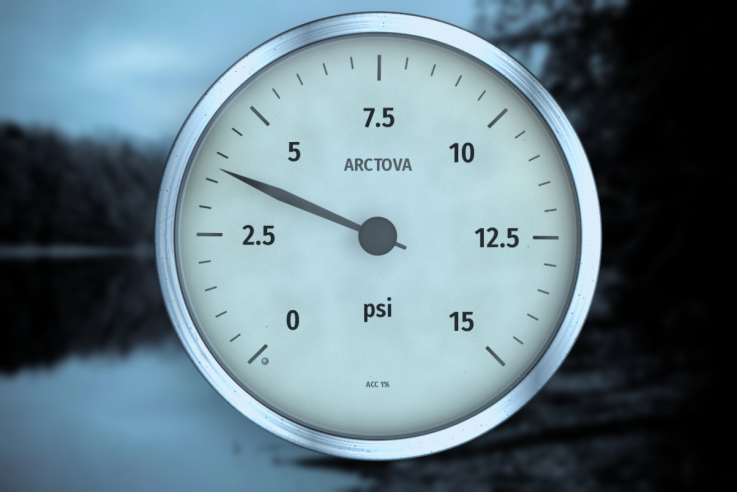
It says 3.75
